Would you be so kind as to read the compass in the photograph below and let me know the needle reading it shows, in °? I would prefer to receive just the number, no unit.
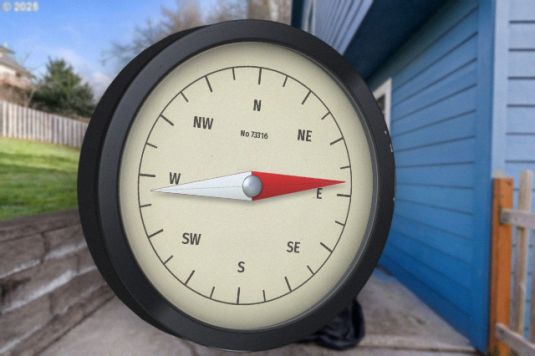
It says 82.5
